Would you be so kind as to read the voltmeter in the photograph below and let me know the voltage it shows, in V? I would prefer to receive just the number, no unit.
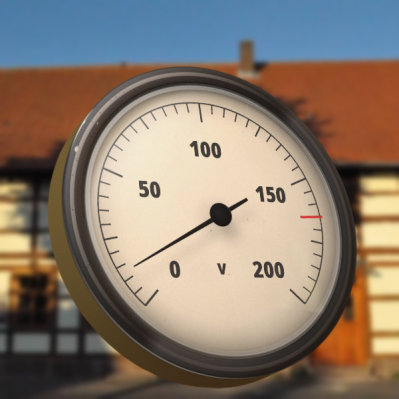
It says 12.5
